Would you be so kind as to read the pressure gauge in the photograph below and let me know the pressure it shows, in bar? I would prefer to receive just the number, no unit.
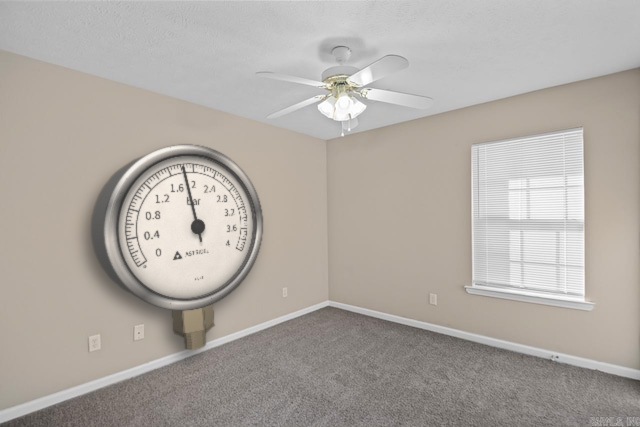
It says 1.8
